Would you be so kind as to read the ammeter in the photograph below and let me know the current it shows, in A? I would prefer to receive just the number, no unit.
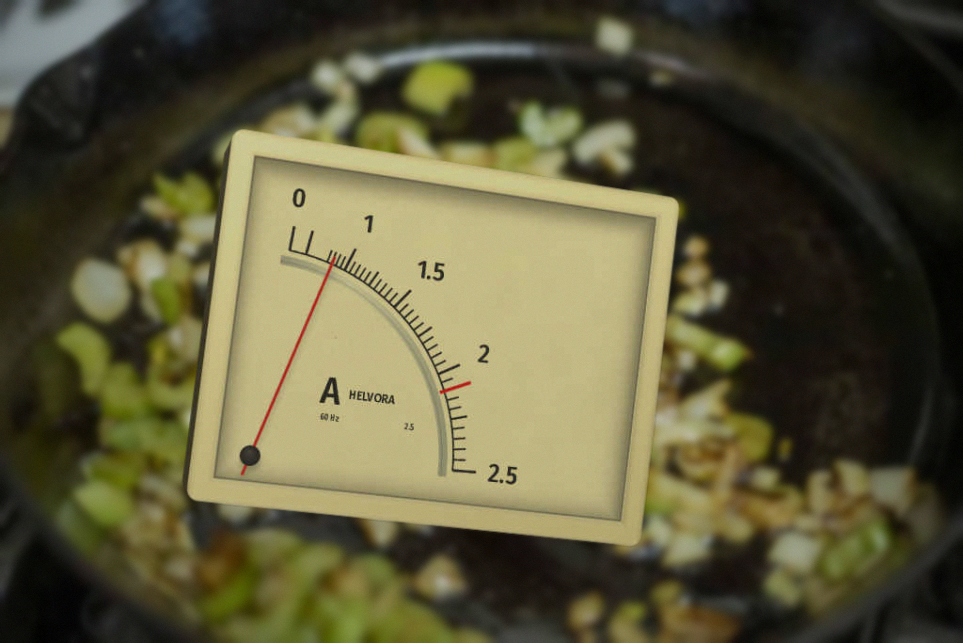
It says 0.85
